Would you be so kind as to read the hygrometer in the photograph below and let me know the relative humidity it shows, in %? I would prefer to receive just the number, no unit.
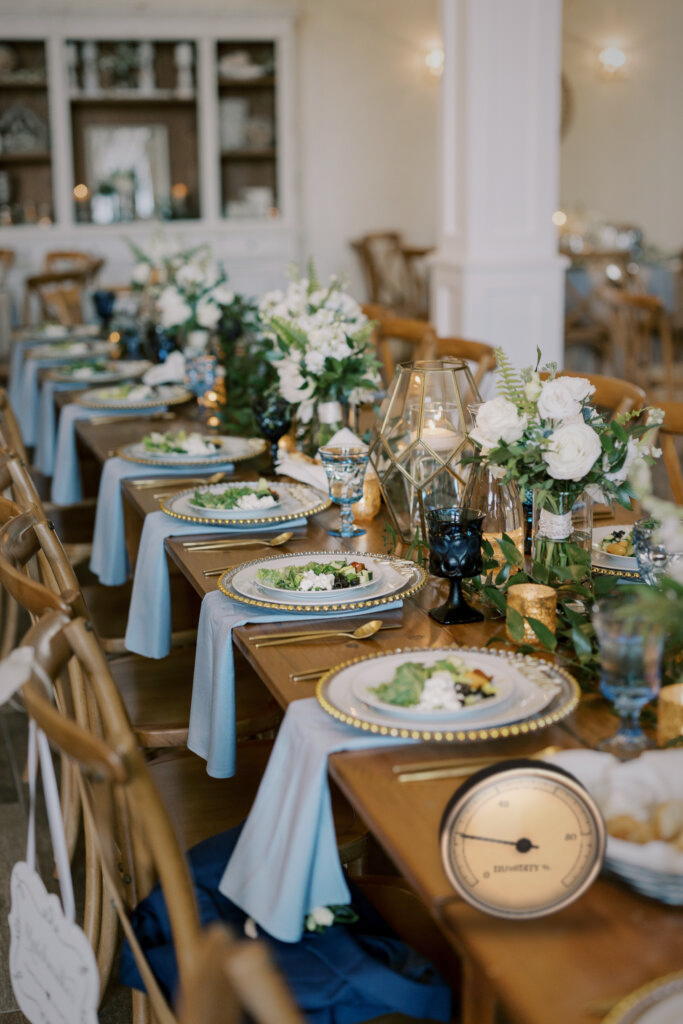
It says 20
